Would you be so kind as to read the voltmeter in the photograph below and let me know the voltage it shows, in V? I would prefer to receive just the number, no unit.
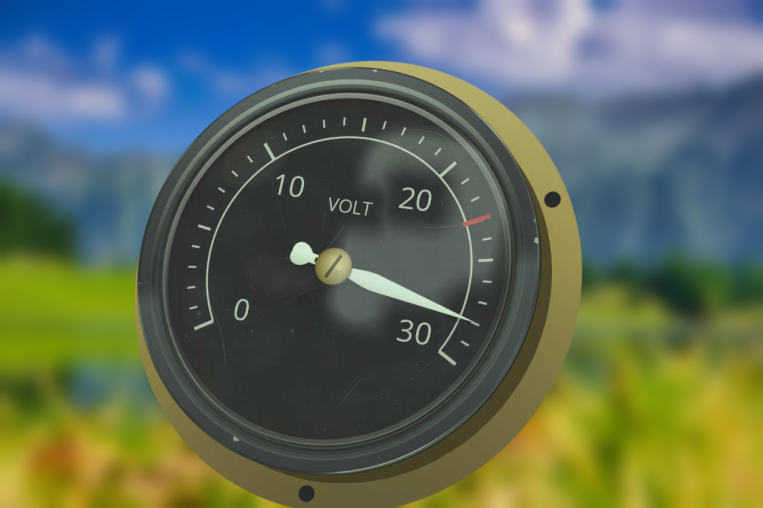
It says 28
